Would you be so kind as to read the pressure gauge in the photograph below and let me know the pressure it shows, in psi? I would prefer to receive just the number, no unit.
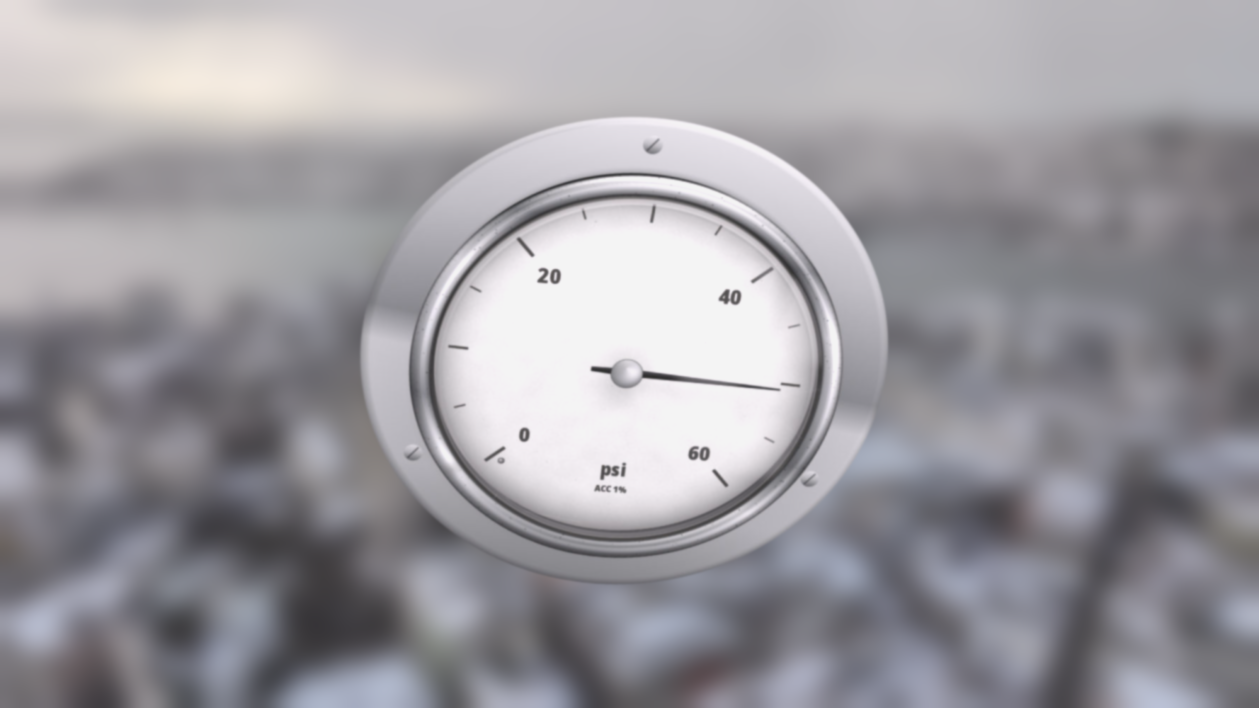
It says 50
